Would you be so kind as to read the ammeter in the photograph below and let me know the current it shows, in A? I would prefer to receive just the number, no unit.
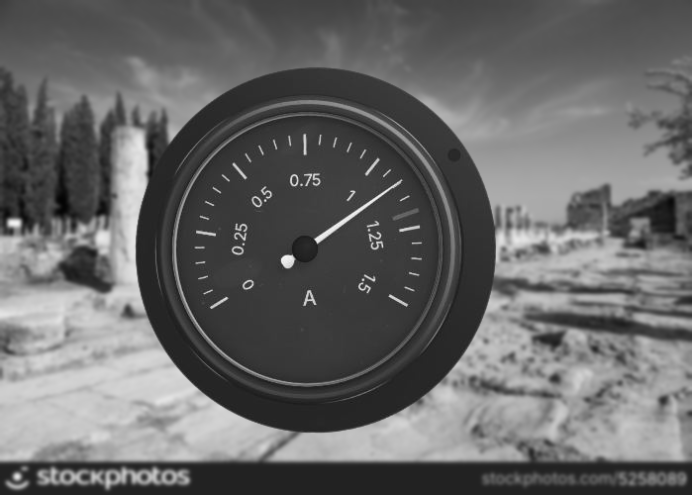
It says 1.1
